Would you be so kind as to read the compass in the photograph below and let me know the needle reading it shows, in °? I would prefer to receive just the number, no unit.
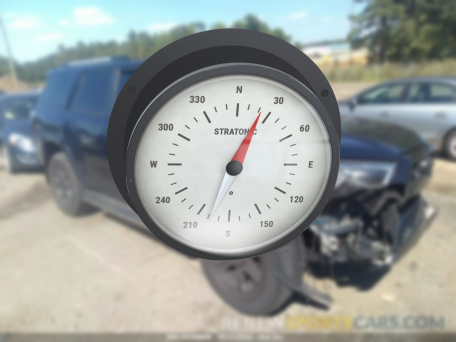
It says 20
